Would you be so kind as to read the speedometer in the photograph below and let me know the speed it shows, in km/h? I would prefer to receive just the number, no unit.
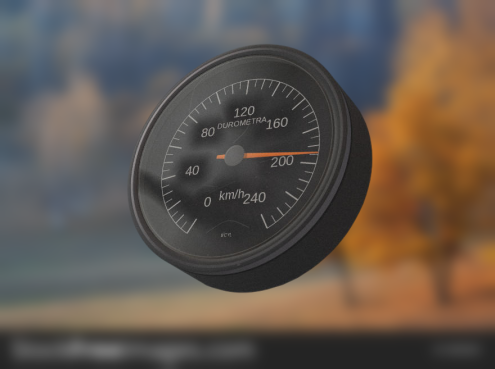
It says 195
